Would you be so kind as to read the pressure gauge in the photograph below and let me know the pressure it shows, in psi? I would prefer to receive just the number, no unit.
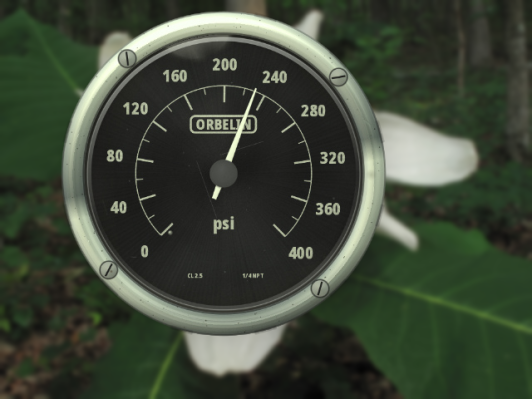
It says 230
